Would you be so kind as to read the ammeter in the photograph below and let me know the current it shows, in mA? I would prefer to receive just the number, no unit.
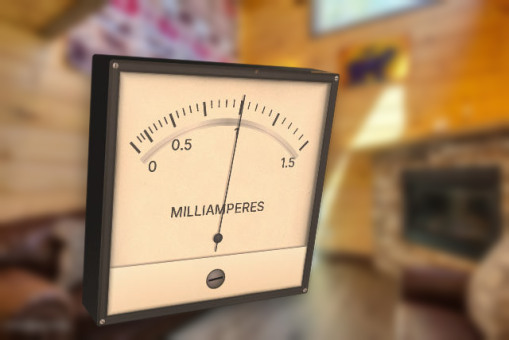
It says 1
